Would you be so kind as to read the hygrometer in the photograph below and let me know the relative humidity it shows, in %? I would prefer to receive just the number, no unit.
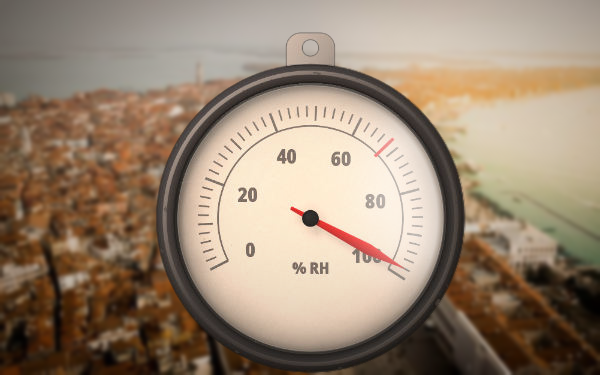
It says 98
